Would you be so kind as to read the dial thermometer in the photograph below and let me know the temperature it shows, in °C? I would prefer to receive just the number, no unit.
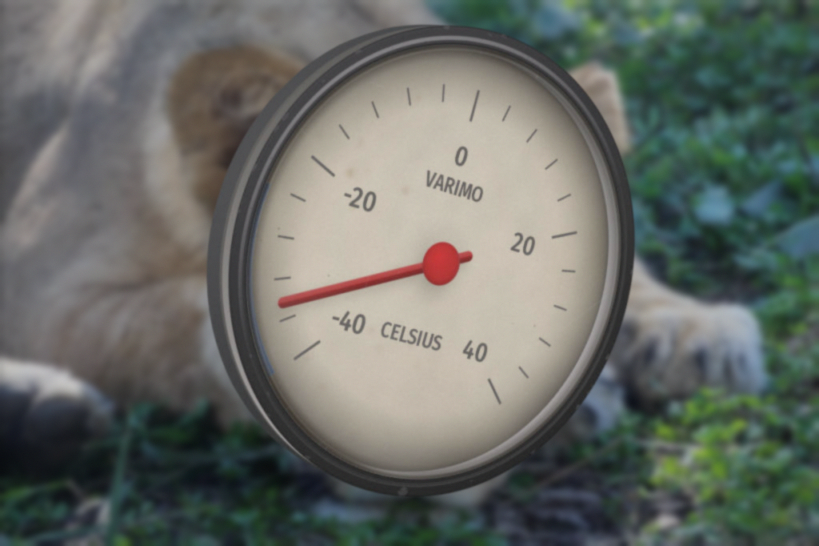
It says -34
